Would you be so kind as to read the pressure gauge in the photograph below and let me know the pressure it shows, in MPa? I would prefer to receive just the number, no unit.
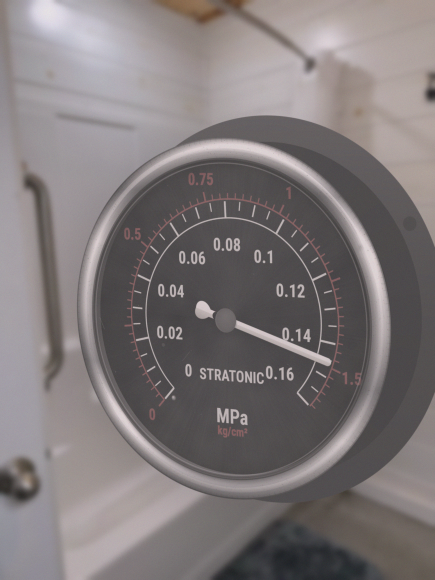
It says 0.145
